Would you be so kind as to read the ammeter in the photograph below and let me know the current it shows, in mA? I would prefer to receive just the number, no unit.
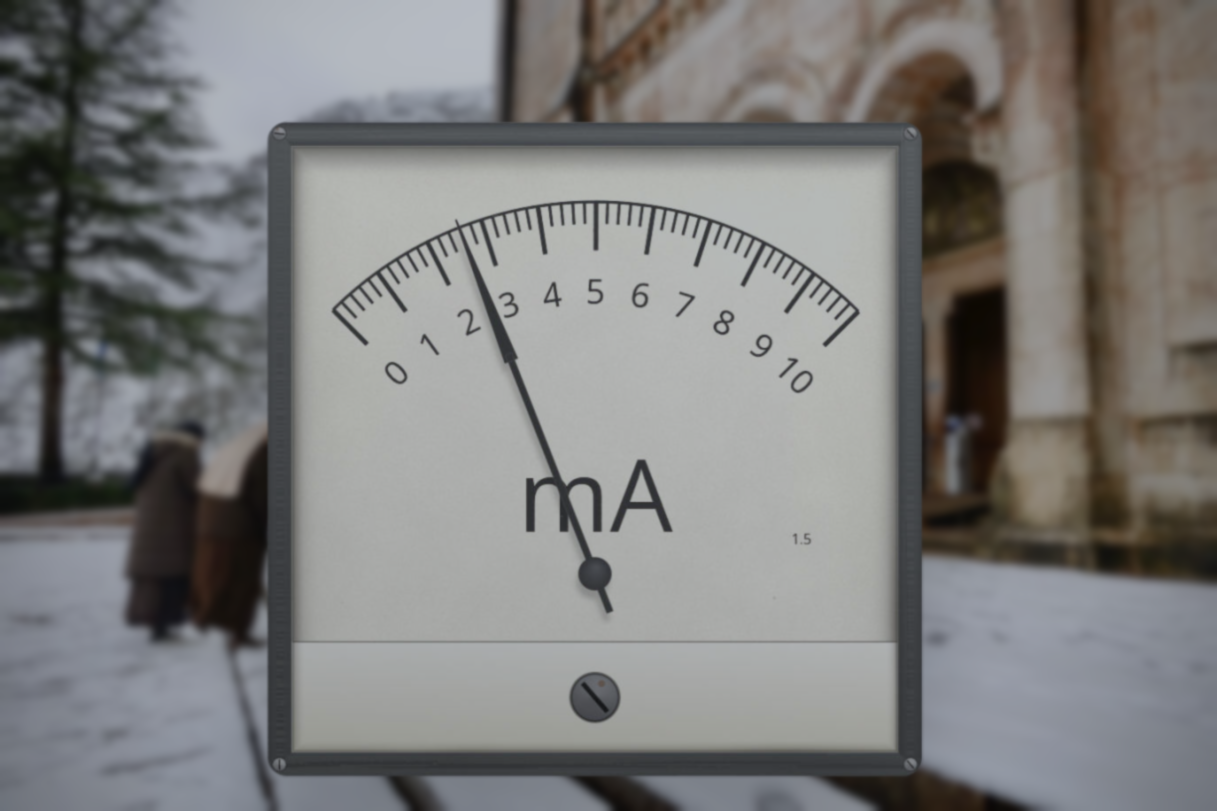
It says 2.6
